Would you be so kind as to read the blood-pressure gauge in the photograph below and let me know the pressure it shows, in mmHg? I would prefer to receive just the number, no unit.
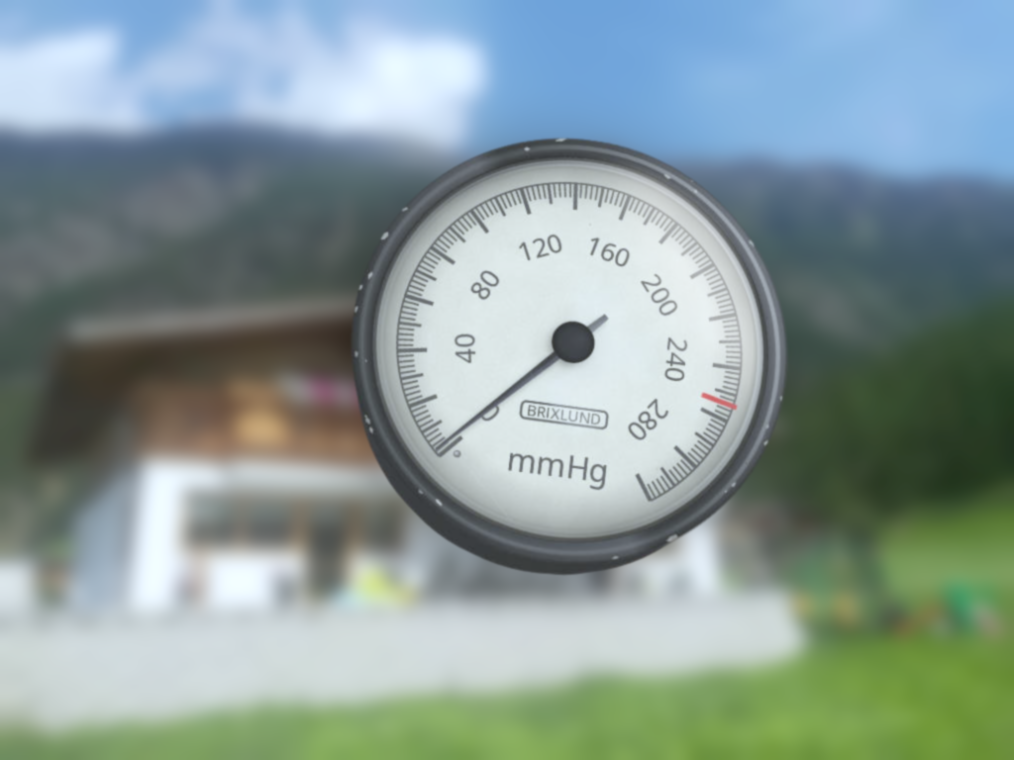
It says 2
